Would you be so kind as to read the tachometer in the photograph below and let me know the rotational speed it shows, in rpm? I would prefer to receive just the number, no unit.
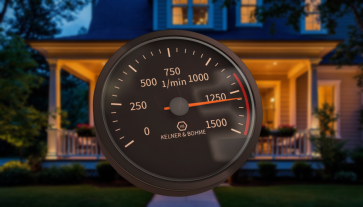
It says 1300
